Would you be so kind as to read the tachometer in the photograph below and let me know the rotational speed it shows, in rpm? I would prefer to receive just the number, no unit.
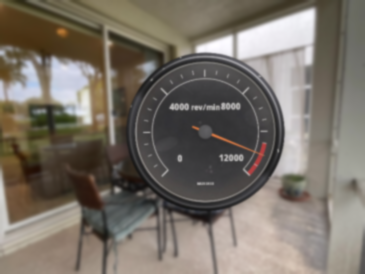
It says 11000
